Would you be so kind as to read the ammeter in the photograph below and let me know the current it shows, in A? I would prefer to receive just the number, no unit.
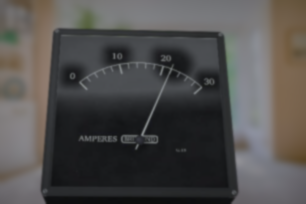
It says 22
